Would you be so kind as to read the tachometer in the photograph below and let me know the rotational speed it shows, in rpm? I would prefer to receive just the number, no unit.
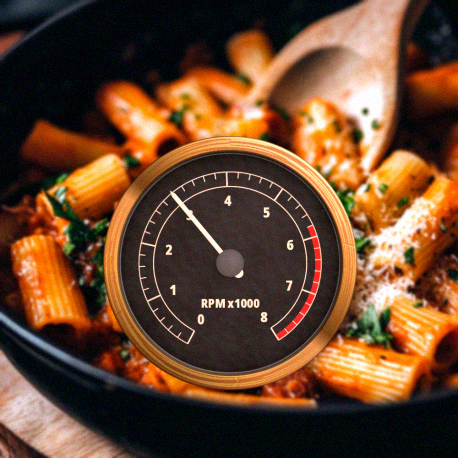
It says 3000
